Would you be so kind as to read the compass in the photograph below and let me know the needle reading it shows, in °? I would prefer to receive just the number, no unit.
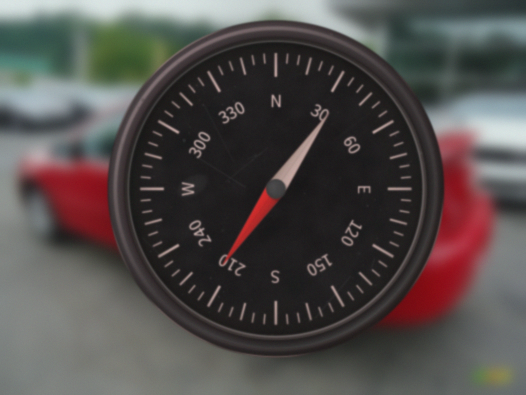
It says 215
